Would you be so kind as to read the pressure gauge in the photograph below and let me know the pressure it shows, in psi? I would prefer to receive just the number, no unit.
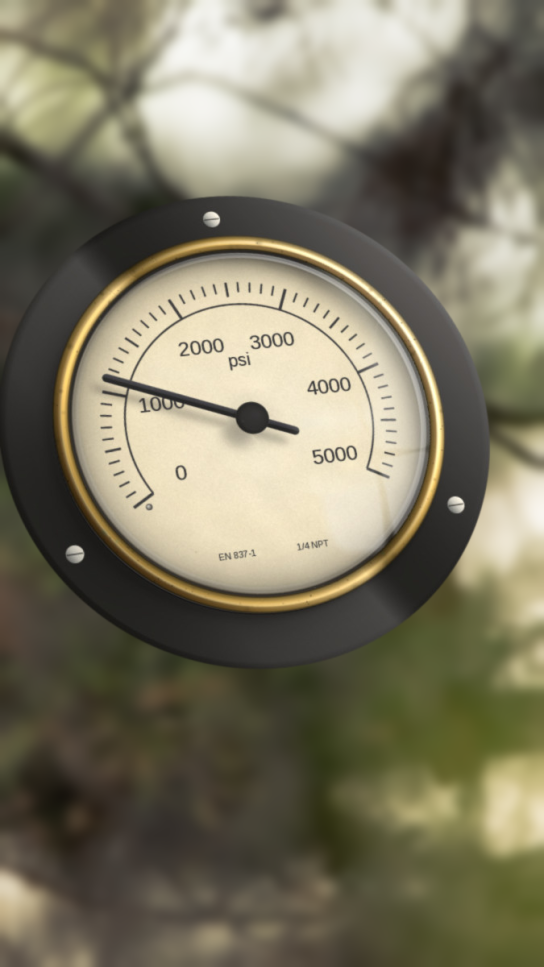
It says 1100
